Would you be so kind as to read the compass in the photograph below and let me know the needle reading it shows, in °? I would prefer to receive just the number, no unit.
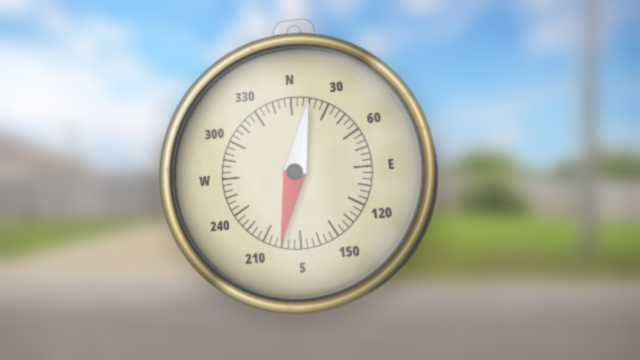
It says 195
